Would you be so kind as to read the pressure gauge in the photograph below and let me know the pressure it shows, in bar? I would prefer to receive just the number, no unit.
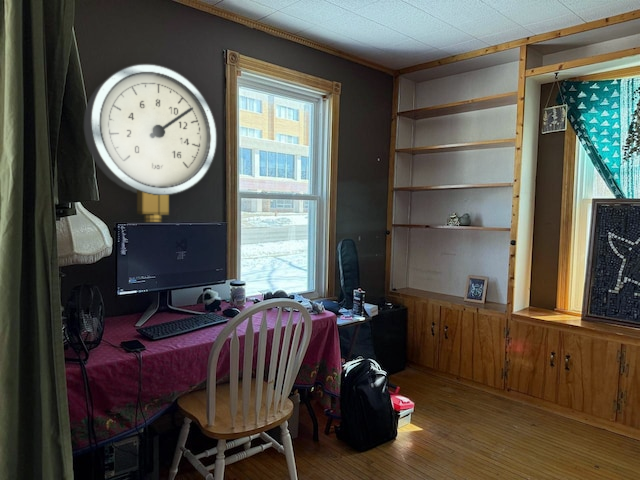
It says 11
